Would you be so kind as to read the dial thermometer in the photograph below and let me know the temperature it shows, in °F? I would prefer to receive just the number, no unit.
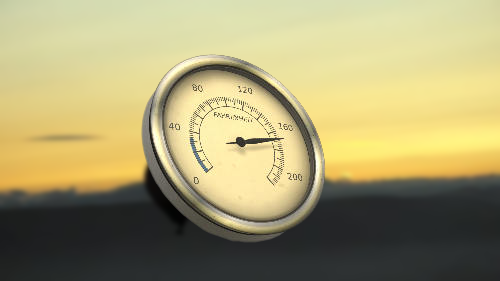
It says 170
